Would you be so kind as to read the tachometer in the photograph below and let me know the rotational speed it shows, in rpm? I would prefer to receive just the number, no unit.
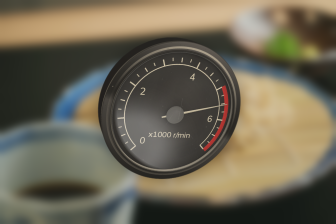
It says 5500
